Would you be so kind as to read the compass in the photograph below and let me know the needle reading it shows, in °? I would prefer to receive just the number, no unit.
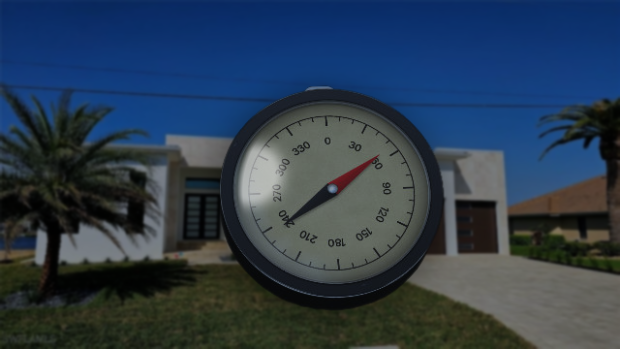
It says 55
